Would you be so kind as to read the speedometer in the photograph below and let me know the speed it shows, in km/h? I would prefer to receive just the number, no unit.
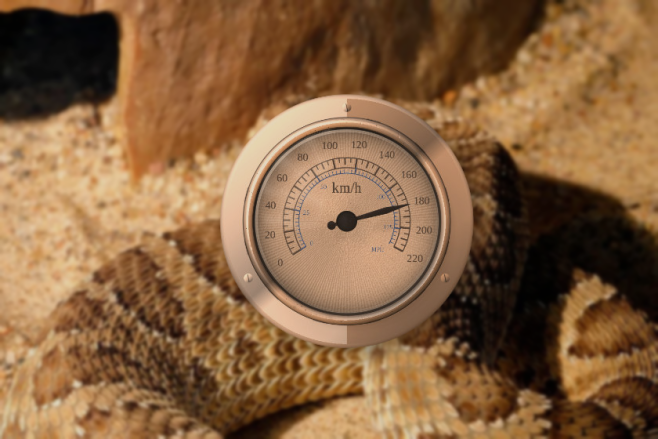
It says 180
